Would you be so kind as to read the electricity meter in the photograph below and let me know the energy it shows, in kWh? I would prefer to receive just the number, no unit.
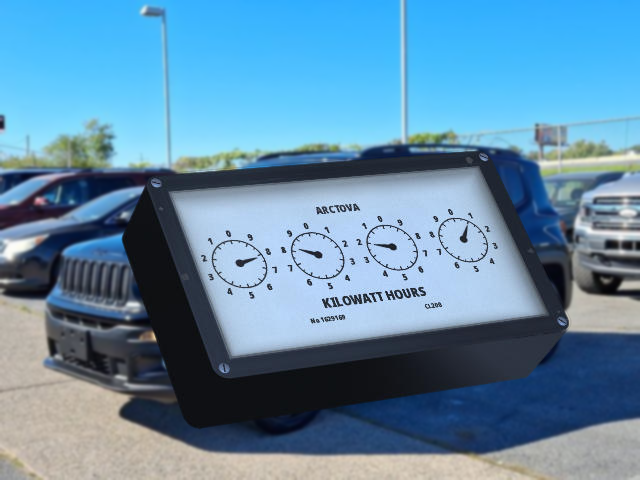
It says 7821
